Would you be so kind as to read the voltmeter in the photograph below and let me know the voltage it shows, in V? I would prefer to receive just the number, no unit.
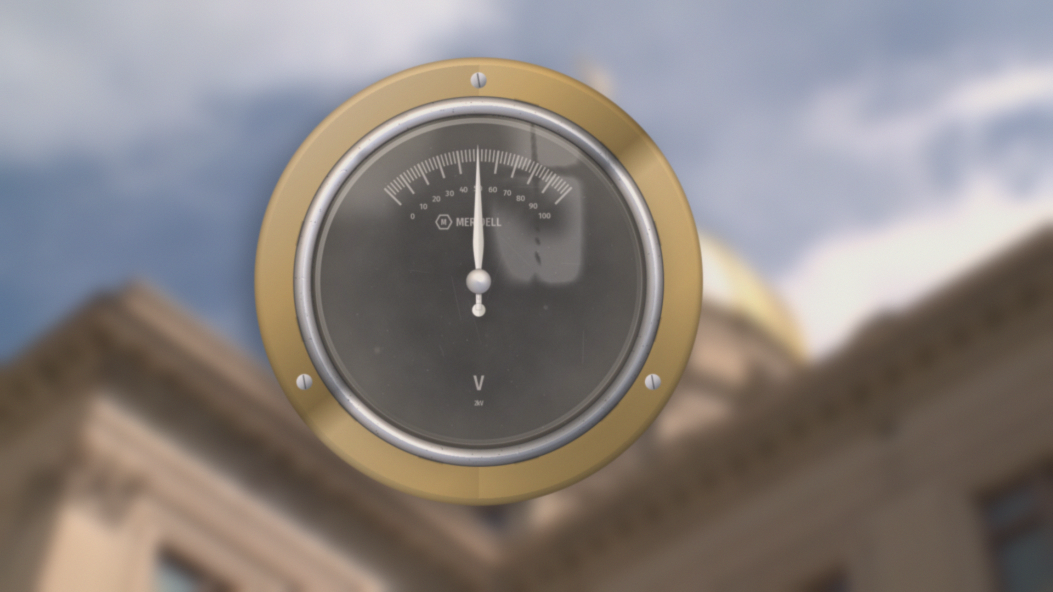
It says 50
